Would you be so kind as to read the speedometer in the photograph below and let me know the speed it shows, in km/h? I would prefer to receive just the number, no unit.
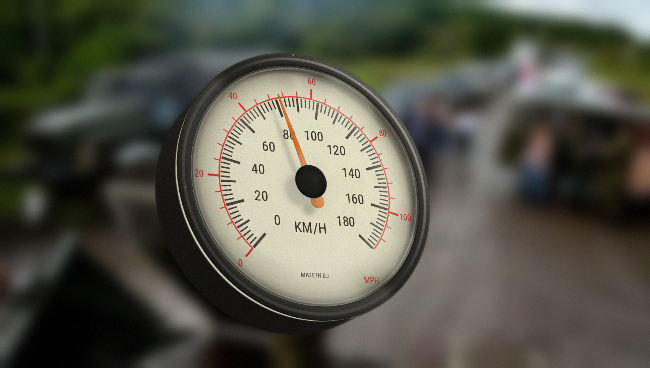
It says 80
